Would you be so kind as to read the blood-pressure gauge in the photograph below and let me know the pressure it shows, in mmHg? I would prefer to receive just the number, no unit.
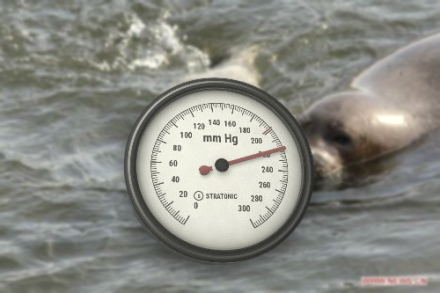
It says 220
